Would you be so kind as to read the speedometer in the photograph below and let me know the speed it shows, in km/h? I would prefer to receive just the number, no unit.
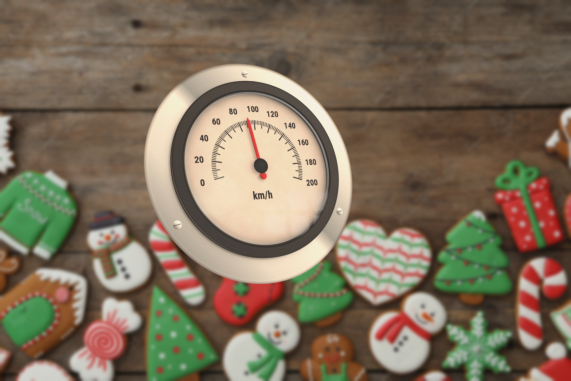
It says 90
